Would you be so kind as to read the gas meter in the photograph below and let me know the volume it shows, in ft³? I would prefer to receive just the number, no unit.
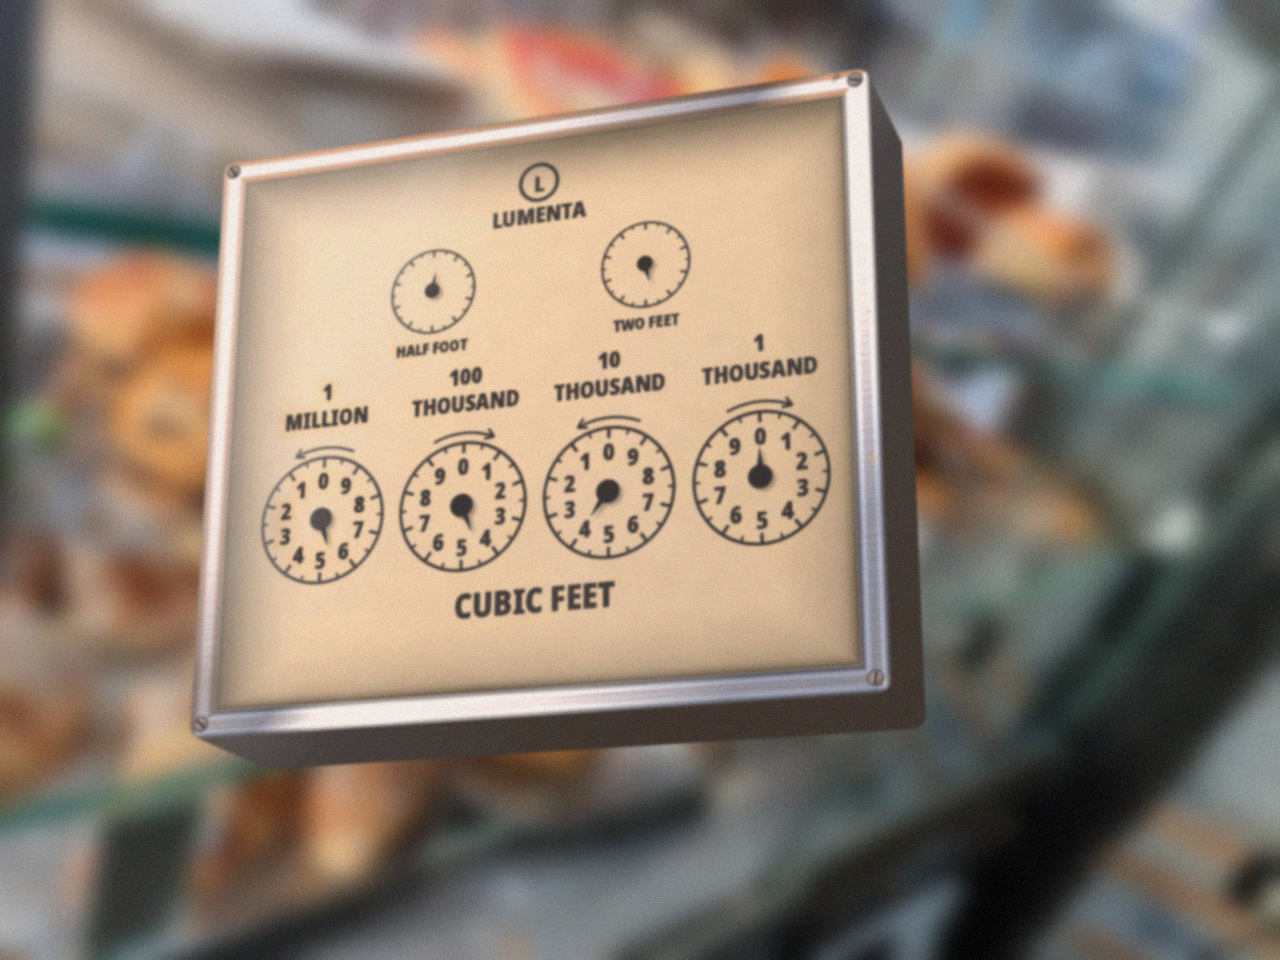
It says 544000
